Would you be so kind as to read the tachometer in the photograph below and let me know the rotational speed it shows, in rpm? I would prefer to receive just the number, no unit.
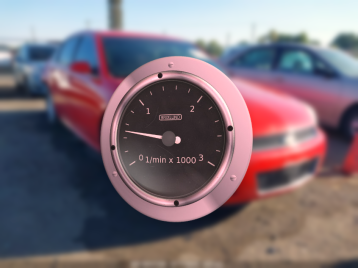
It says 500
